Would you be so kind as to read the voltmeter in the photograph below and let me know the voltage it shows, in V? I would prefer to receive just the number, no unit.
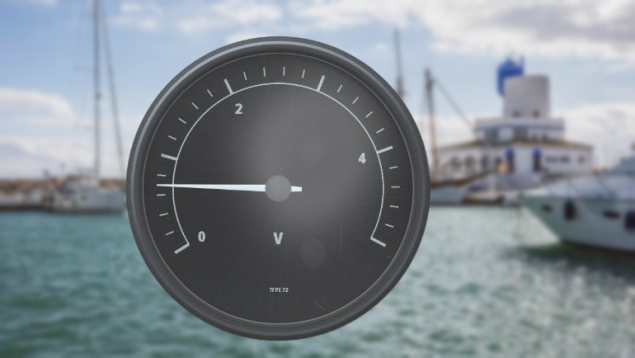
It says 0.7
